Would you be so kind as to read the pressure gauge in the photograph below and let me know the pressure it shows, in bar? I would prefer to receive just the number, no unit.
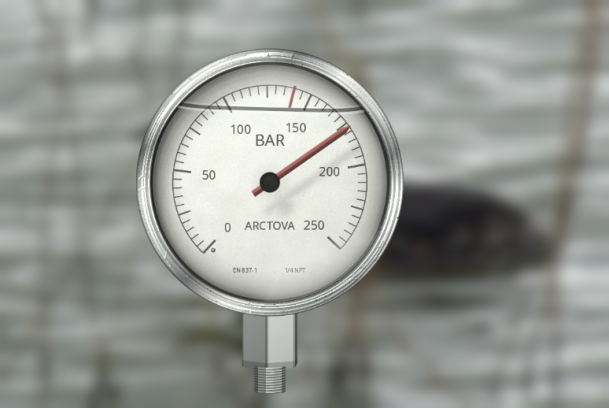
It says 177.5
